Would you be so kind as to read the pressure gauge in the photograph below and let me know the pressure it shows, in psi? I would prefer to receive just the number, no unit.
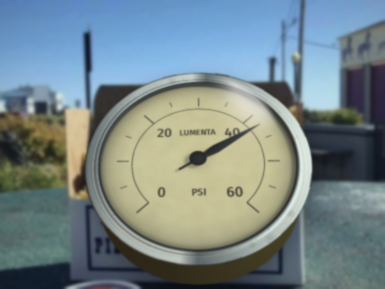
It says 42.5
